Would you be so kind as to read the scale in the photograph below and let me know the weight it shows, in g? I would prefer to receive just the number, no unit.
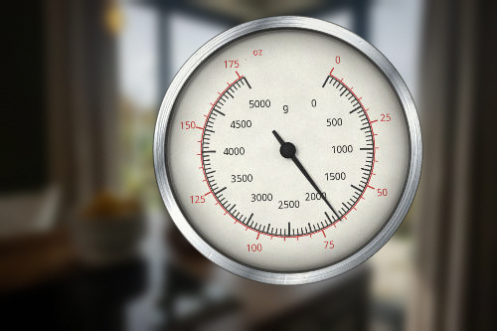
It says 1900
